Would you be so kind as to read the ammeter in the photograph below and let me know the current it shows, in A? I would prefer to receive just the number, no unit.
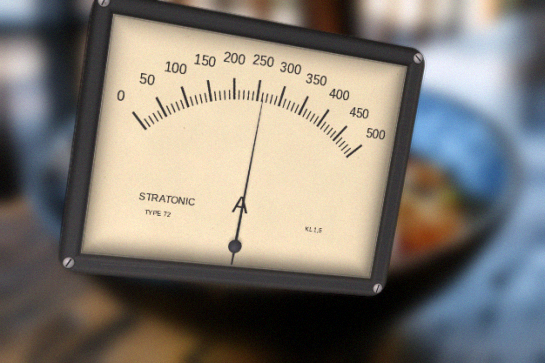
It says 260
